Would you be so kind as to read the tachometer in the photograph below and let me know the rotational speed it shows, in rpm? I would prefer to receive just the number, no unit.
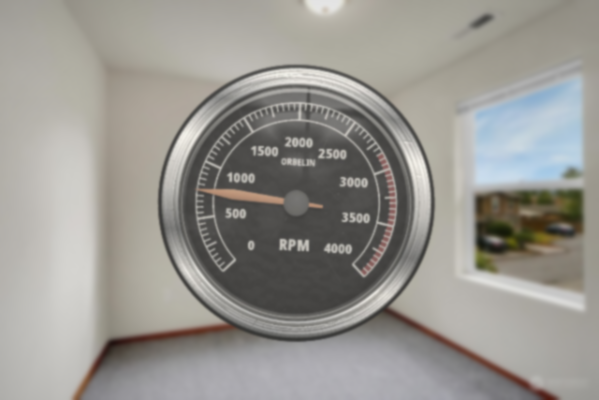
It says 750
